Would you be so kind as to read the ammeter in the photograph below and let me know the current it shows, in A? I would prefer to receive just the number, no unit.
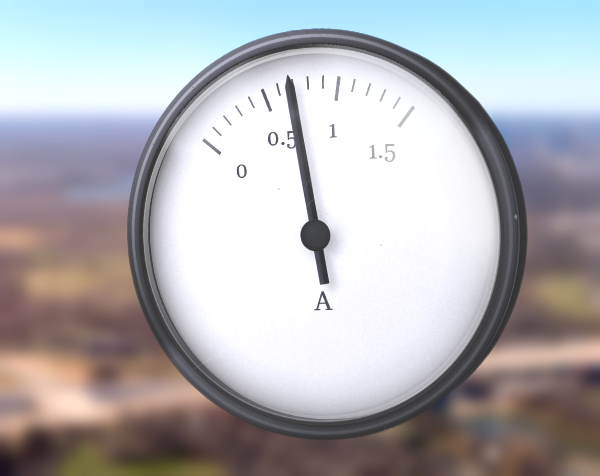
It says 0.7
